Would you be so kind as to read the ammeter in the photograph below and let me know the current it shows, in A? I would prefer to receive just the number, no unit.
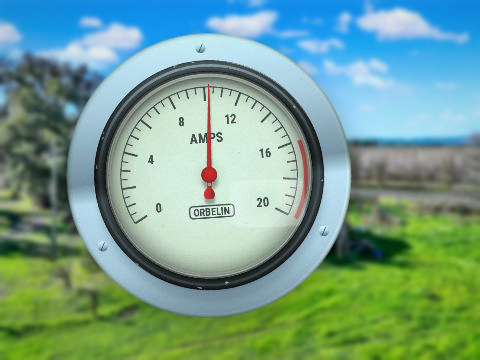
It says 10.25
